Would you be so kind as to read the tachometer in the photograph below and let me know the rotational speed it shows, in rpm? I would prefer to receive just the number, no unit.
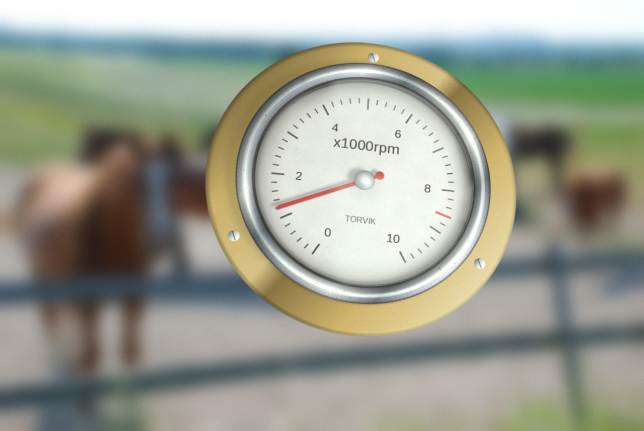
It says 1200
